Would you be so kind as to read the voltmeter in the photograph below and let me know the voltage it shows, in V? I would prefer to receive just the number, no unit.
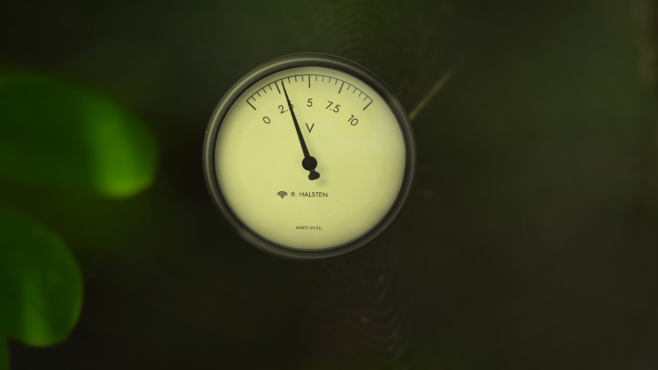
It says 3
